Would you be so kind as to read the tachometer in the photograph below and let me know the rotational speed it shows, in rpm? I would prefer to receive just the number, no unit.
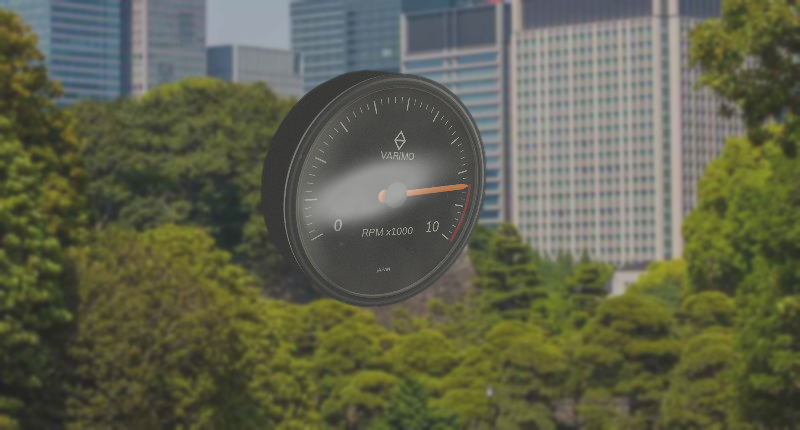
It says 8400
